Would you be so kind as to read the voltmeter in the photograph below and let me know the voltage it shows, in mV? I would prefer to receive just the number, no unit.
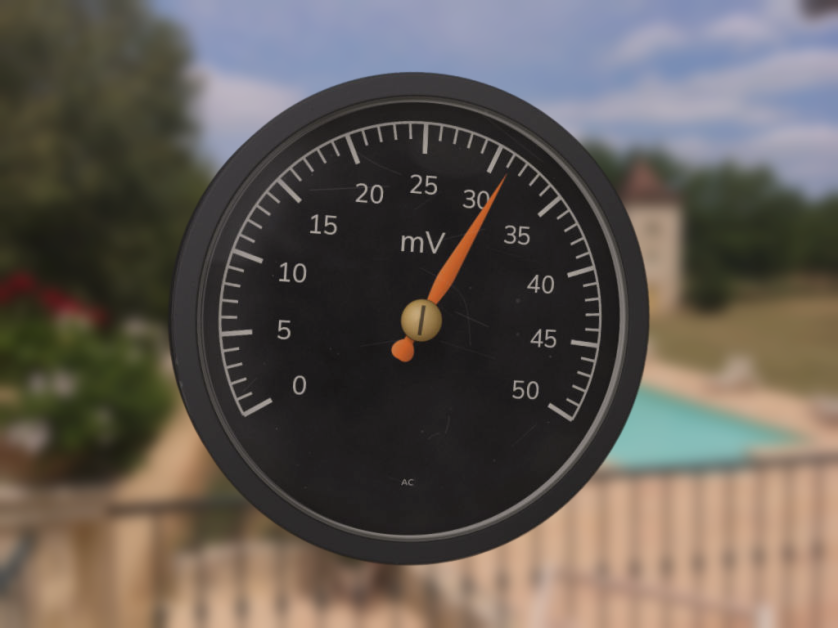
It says 31
